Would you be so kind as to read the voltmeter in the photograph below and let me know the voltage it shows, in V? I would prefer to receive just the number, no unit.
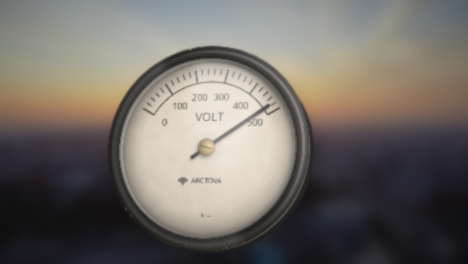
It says 480
